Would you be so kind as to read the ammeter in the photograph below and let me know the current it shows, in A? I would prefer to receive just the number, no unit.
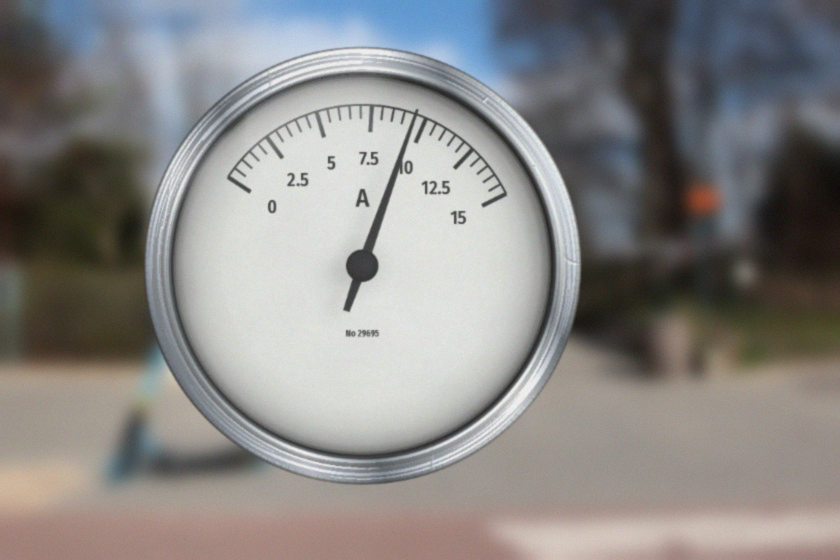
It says 9.5
